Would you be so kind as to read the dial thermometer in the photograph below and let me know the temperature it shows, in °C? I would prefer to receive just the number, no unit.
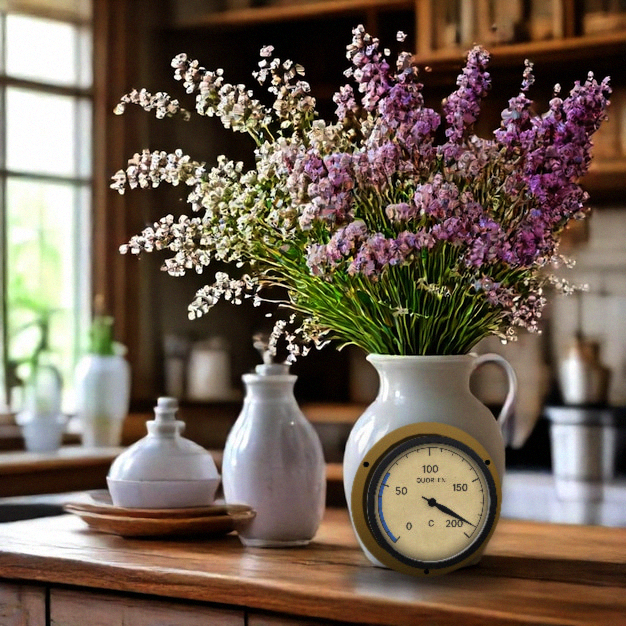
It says 190
